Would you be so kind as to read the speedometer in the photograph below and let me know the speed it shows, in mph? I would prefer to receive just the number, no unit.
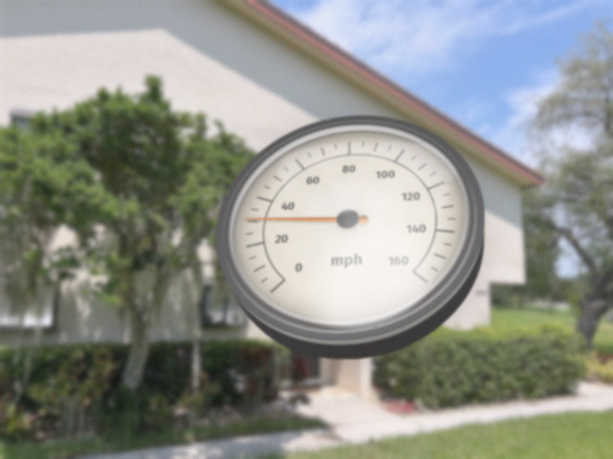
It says 30
